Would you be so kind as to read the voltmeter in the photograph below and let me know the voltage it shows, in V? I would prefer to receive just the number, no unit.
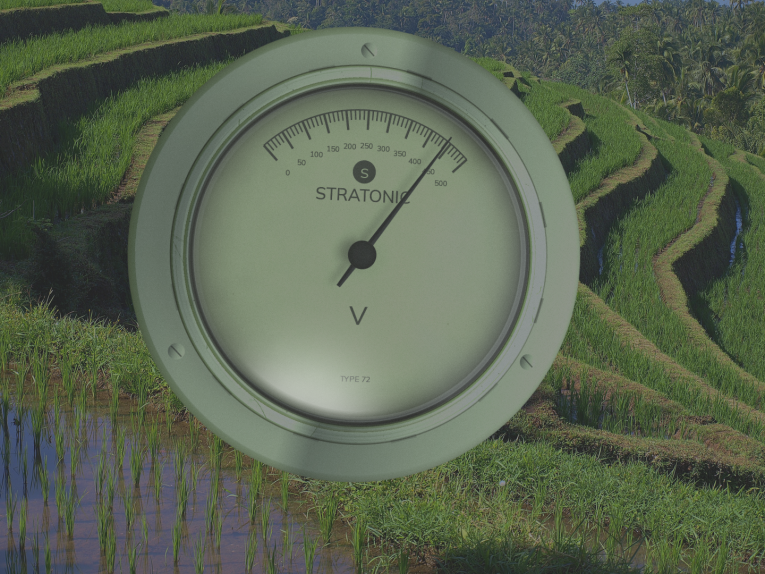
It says 440
